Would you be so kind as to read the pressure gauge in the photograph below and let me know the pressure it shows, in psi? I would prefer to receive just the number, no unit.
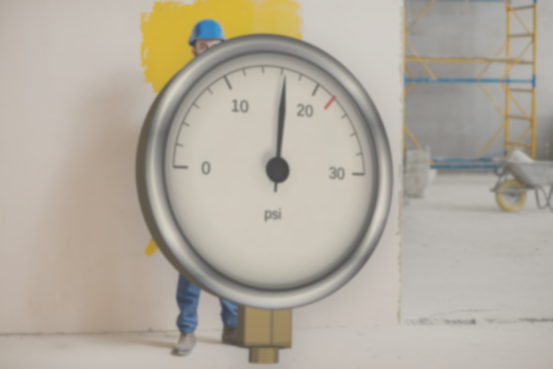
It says 16
